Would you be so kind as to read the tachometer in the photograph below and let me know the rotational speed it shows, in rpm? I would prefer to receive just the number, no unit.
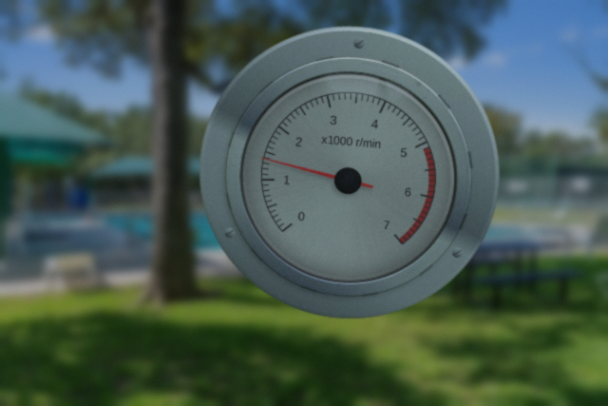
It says 1400
